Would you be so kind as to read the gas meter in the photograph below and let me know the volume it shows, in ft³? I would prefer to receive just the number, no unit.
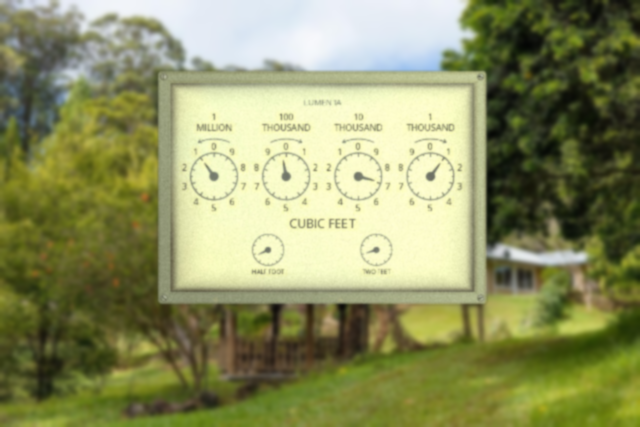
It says 97100
